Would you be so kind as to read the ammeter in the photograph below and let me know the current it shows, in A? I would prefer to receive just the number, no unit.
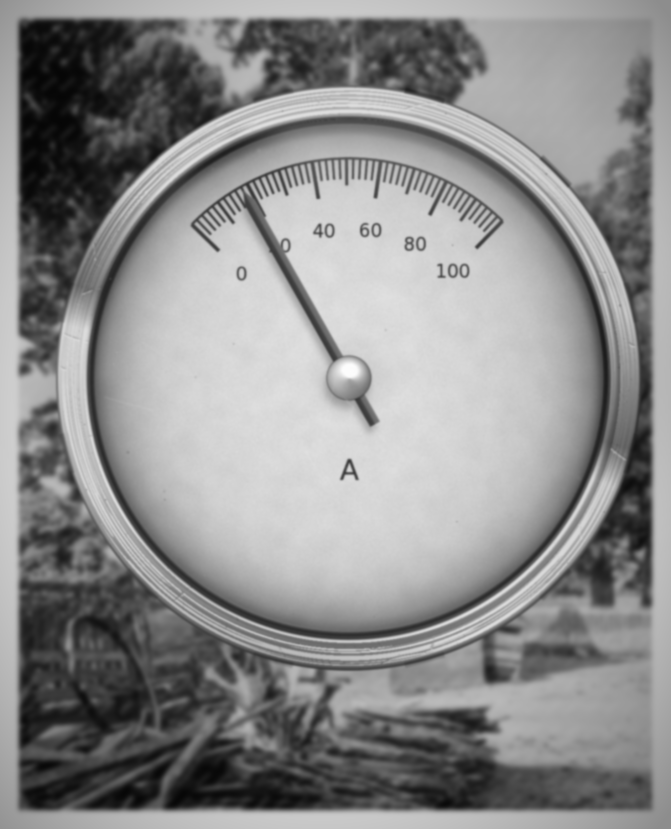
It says 18
